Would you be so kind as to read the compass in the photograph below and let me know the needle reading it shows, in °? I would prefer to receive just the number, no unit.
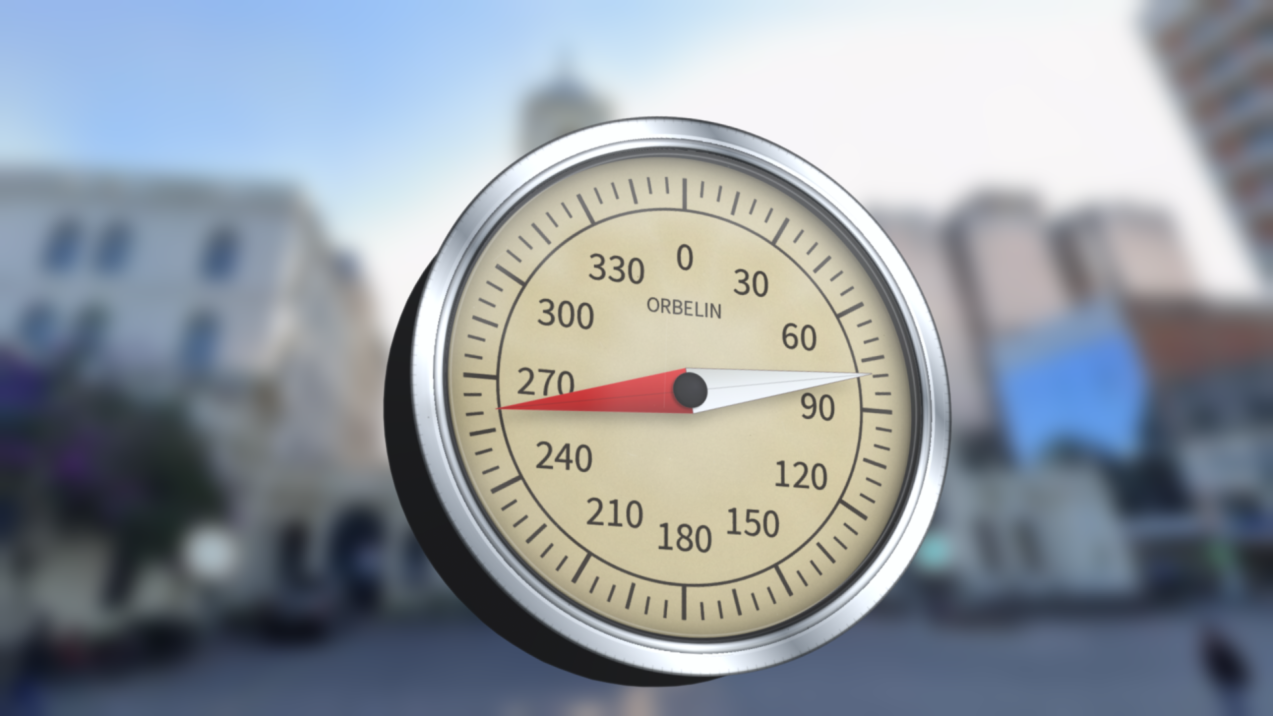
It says 260
